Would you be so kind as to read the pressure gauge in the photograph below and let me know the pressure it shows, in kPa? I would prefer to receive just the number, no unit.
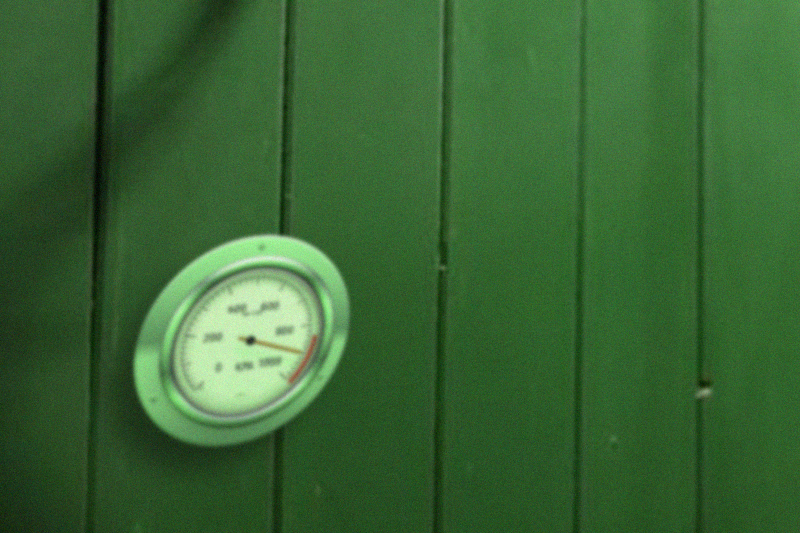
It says 900
